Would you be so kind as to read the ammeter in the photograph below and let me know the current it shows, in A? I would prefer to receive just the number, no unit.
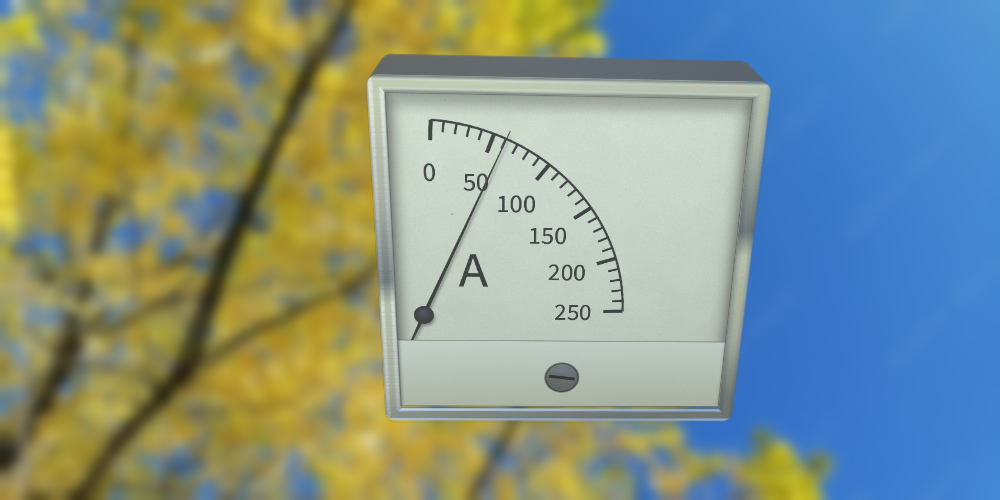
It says 60
